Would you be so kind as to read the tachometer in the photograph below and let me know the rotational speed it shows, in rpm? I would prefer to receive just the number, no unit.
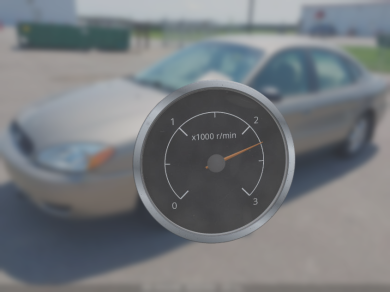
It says 2250
